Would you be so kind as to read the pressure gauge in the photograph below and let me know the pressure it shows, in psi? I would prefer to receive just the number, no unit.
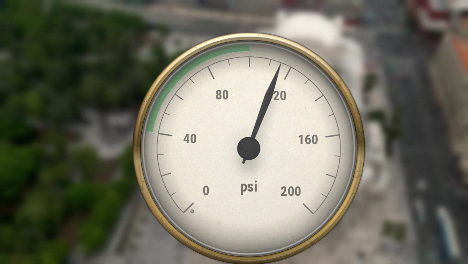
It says 115
